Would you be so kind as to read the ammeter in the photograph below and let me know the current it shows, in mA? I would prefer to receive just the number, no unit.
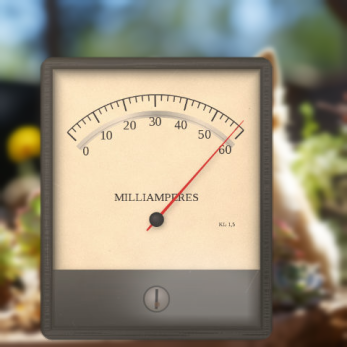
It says 58
